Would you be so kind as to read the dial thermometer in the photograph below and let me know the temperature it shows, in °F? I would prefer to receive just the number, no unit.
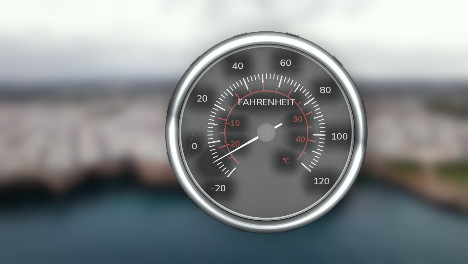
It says -10
